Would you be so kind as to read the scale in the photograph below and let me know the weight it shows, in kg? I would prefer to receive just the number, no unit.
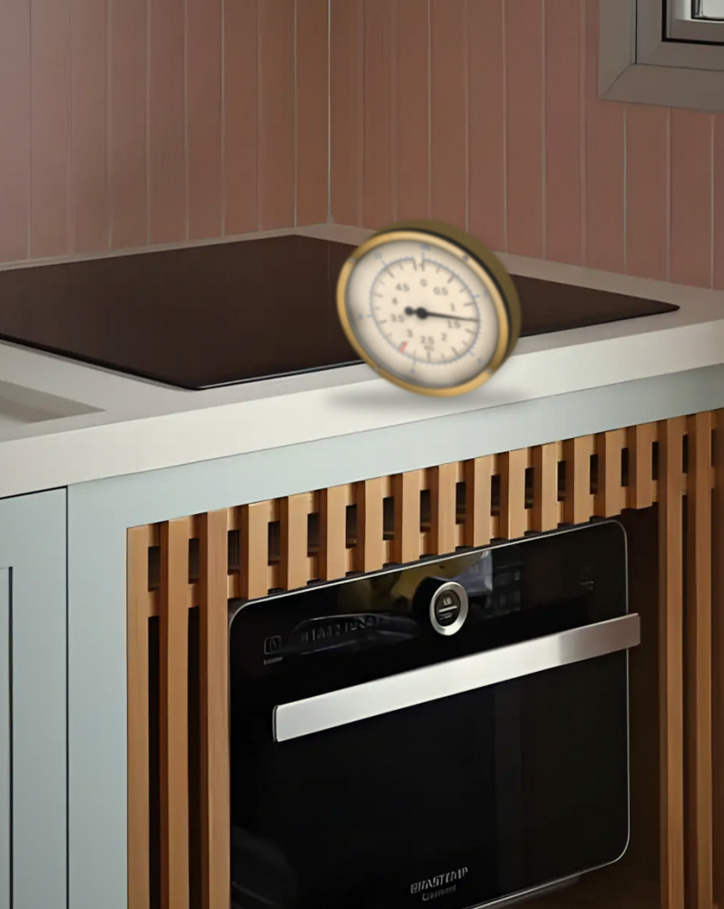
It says 1.25
